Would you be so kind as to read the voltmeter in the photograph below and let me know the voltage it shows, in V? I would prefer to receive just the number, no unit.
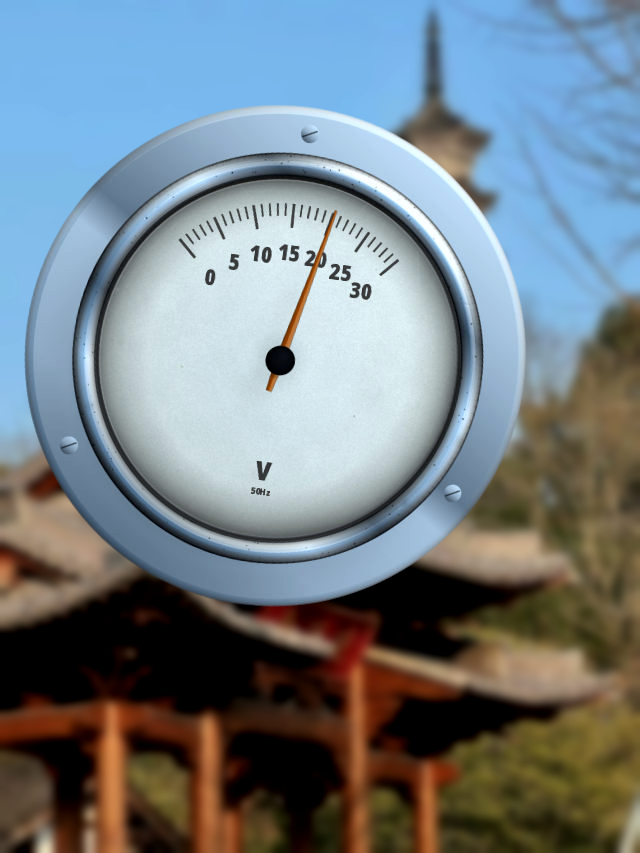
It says 20
